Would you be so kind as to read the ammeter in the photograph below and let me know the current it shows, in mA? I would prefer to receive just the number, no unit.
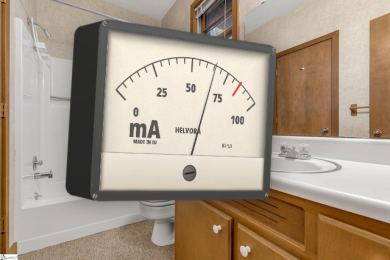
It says 65
